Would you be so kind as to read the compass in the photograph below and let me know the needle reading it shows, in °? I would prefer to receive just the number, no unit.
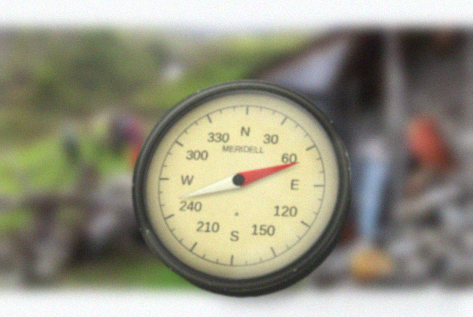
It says 70
